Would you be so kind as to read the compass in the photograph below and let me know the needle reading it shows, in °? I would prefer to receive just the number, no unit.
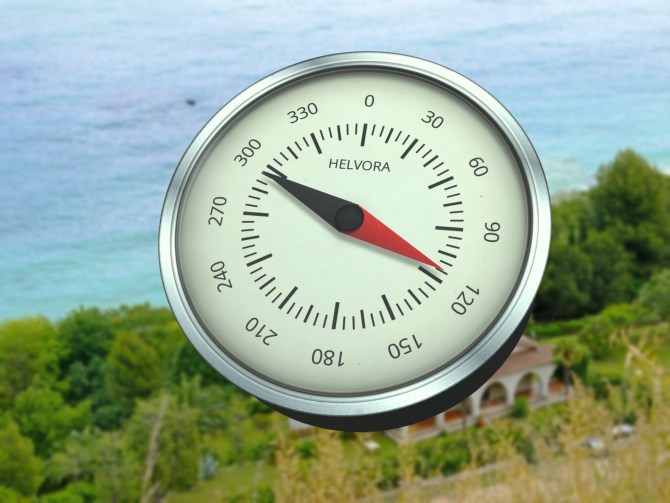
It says 115
